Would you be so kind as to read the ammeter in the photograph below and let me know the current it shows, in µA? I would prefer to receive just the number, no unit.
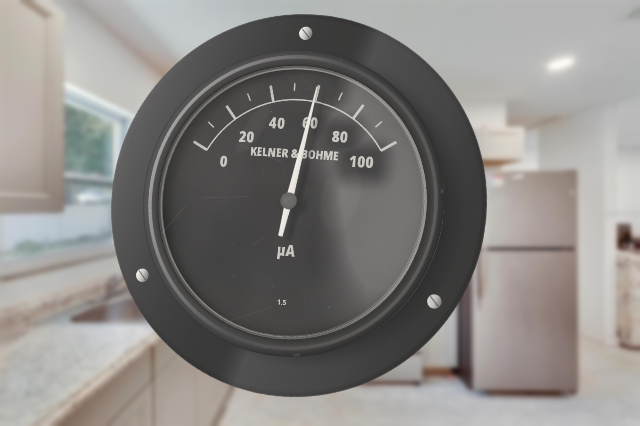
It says 60
